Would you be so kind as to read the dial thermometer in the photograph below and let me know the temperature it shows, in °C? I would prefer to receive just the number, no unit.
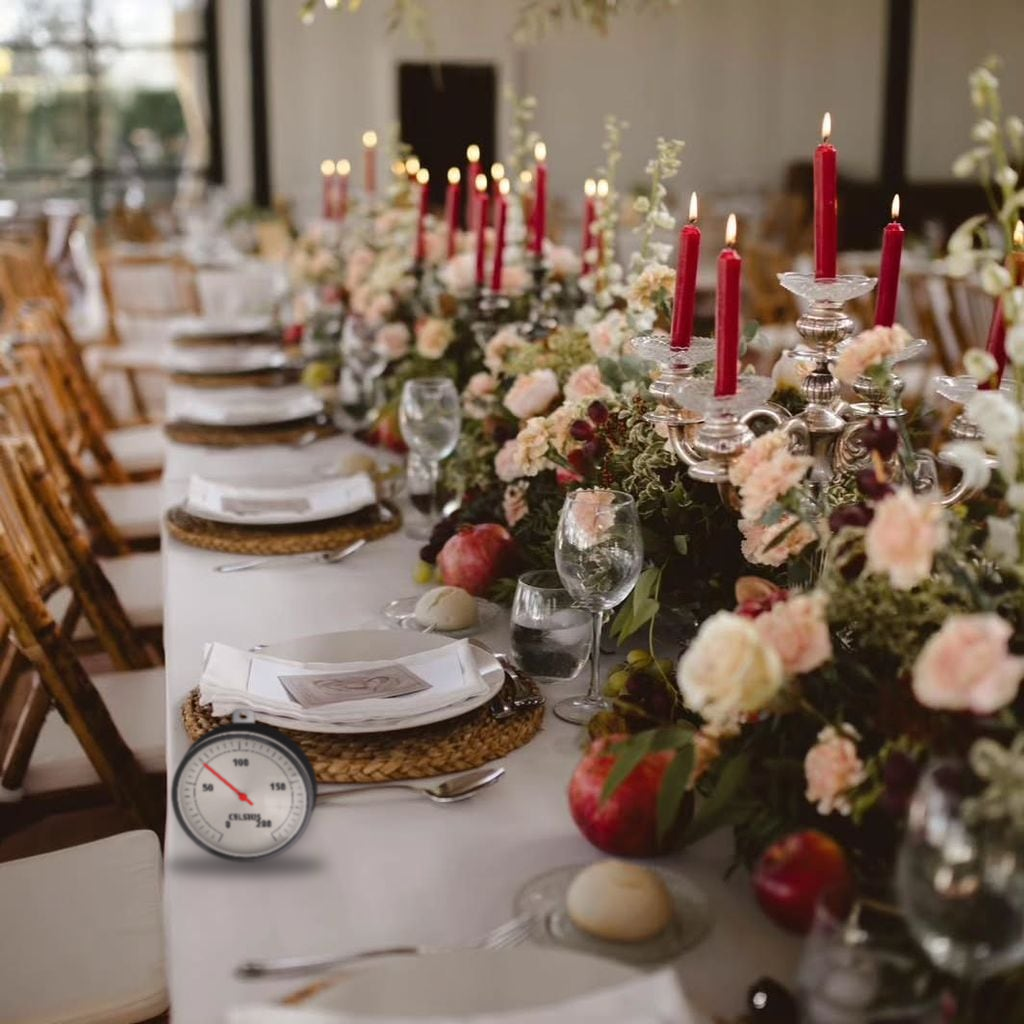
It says 70
